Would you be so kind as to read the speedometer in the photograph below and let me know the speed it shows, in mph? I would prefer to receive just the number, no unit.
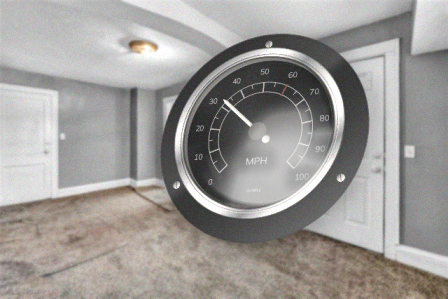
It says 32.5
